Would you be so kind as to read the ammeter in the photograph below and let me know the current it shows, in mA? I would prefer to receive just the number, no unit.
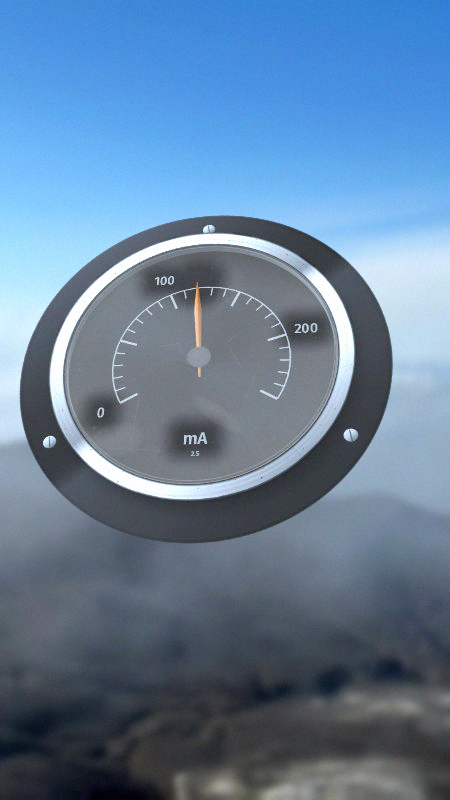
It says 120
